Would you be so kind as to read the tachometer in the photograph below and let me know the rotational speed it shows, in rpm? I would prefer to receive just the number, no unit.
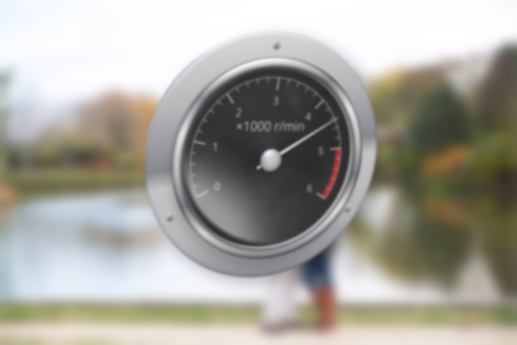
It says 4400
